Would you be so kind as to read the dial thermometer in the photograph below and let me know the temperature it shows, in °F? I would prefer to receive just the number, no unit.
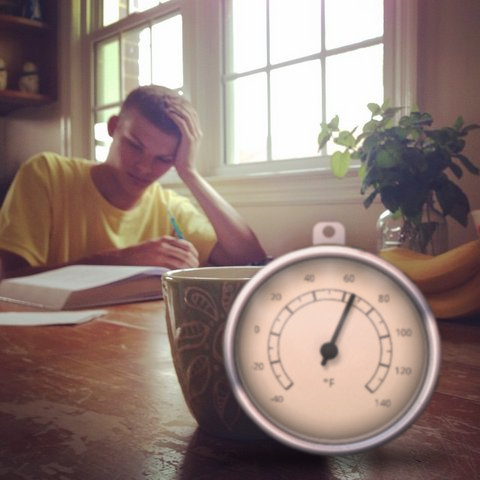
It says 65
